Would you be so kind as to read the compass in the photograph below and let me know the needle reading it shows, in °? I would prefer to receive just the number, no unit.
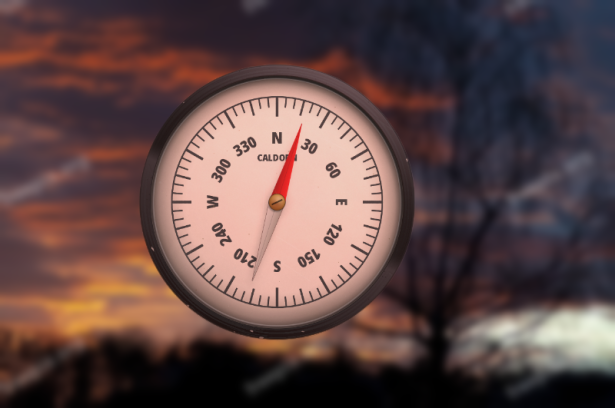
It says 17.5
